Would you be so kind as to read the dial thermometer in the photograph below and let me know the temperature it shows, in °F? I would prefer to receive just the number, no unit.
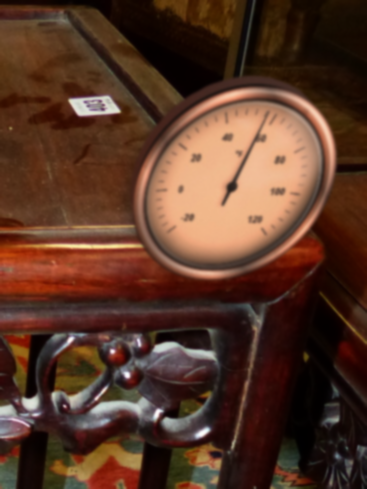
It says 56
